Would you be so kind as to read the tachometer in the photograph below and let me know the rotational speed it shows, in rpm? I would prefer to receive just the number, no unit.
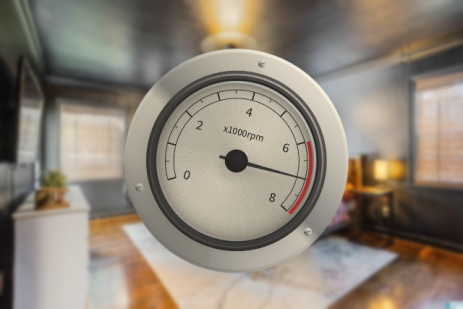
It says 7000
